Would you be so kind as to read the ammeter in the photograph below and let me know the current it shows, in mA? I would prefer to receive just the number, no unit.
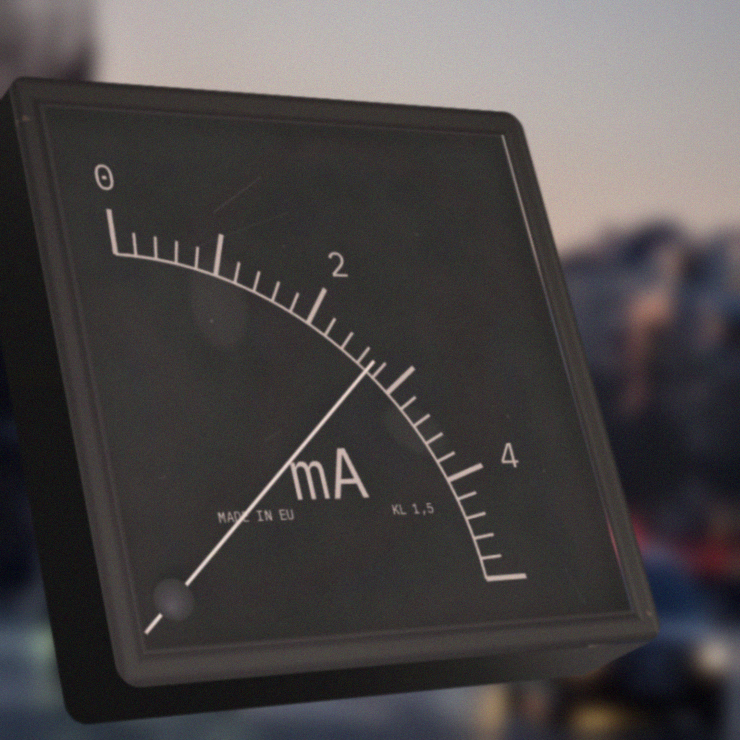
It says 2.7
